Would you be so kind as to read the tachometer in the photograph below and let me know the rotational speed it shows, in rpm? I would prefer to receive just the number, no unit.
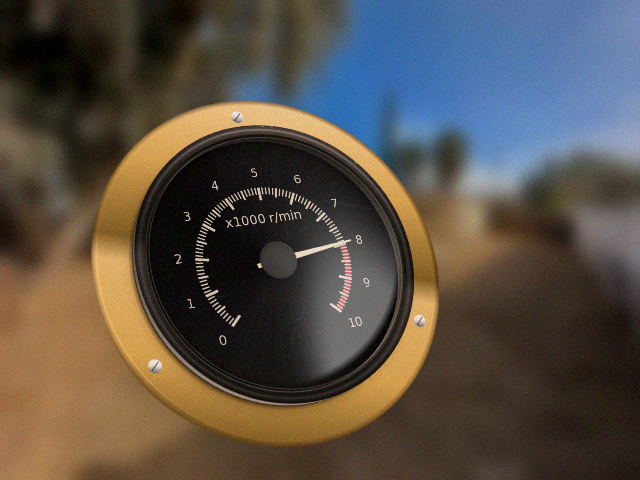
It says 8000
